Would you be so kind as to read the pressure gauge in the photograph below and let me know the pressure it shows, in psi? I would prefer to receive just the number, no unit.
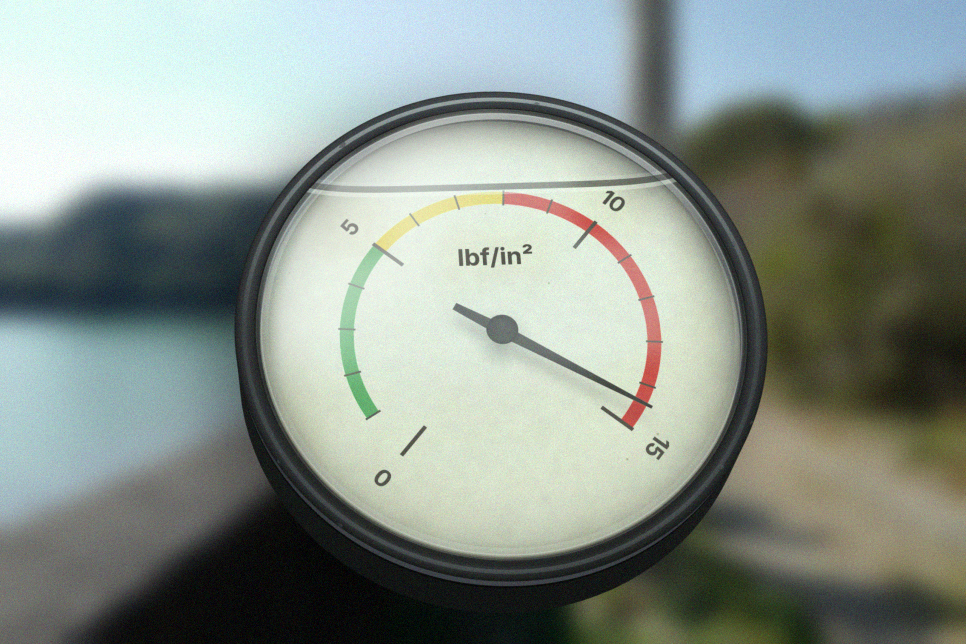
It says 14.5
